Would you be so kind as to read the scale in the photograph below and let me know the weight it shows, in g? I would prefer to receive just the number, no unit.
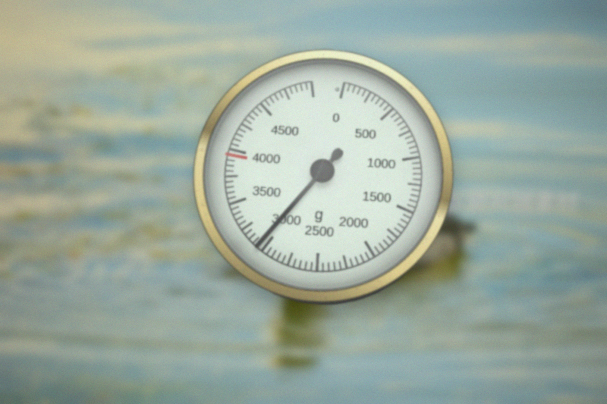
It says 3050
